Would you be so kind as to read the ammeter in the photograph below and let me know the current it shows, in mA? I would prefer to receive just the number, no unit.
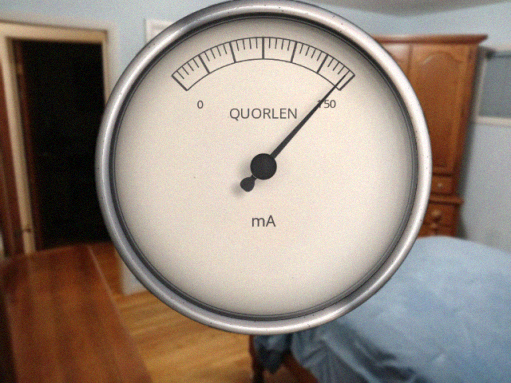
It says 145
